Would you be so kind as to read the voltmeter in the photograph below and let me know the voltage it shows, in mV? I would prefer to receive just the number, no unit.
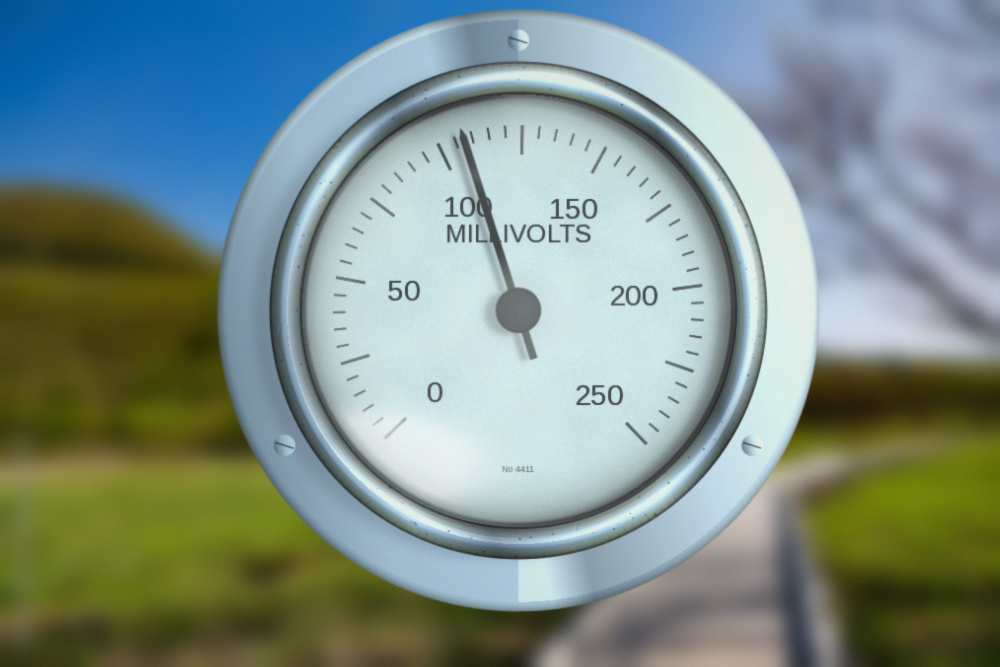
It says 107.5
